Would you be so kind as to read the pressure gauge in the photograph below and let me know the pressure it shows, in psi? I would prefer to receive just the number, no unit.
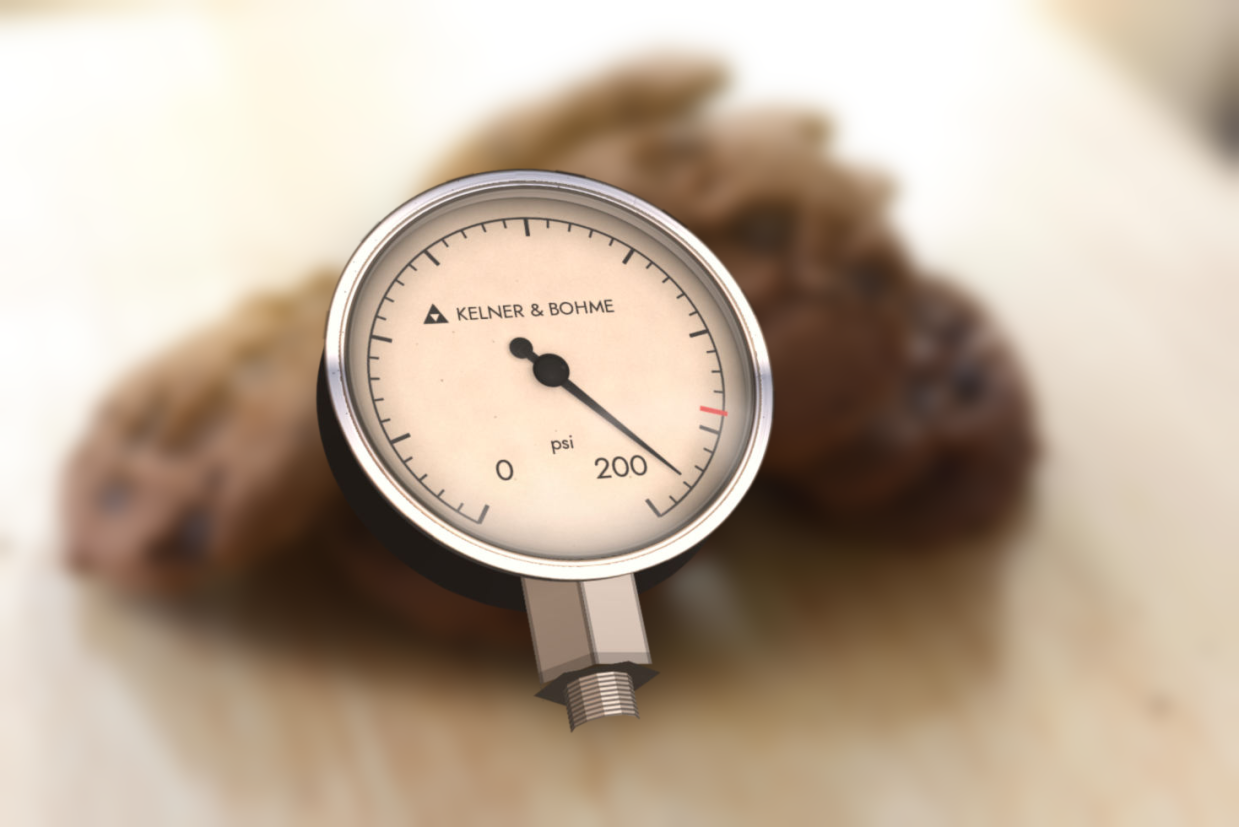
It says 190
